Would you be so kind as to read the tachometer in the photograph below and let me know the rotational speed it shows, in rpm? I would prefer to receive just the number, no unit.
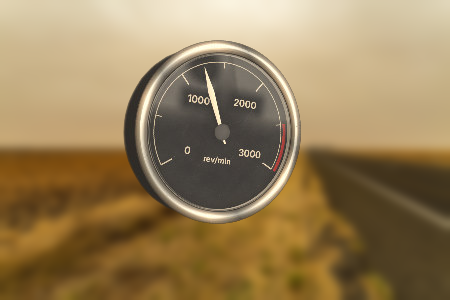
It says 1250
